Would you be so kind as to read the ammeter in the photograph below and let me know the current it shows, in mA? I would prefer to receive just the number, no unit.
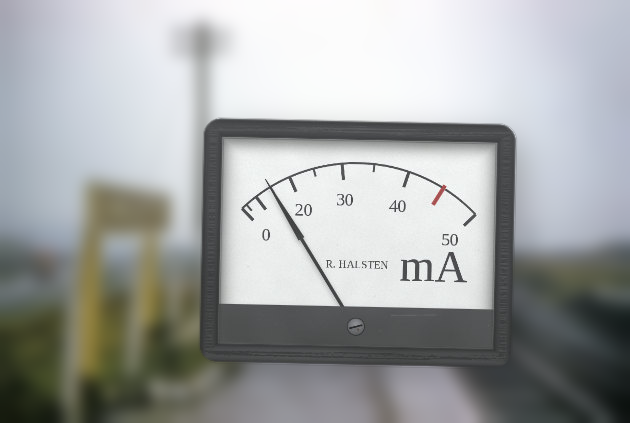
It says 15
